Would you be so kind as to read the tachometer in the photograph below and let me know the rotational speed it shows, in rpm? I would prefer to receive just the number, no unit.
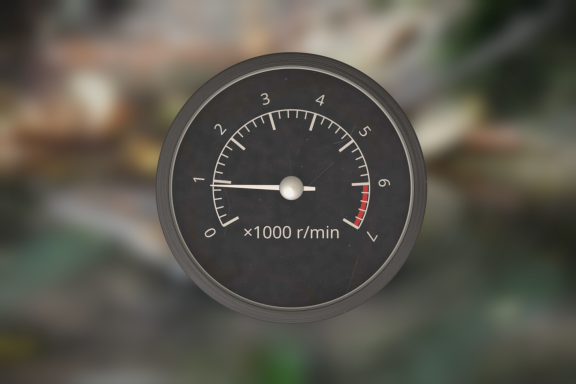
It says 900
